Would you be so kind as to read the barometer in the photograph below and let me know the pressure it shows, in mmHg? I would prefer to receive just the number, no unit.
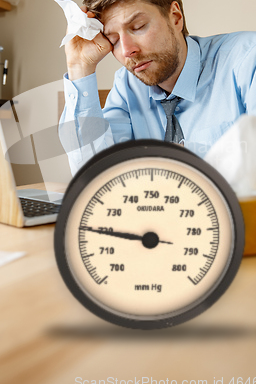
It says 720
